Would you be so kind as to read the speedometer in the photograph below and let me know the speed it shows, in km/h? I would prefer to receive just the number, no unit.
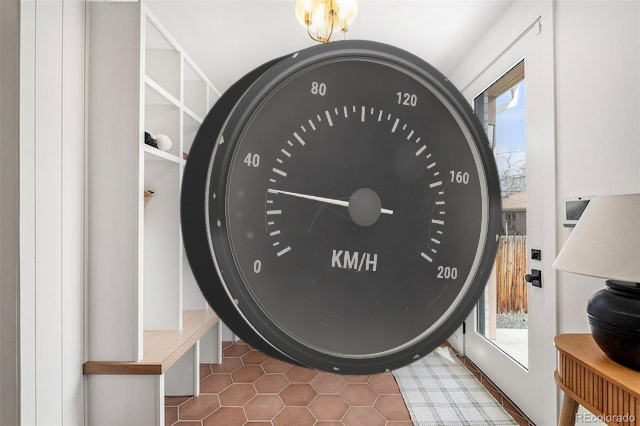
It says 30
